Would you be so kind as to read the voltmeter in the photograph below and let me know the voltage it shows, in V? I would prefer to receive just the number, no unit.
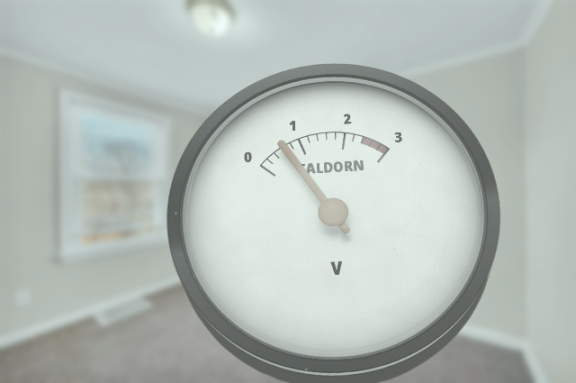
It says 0.6
